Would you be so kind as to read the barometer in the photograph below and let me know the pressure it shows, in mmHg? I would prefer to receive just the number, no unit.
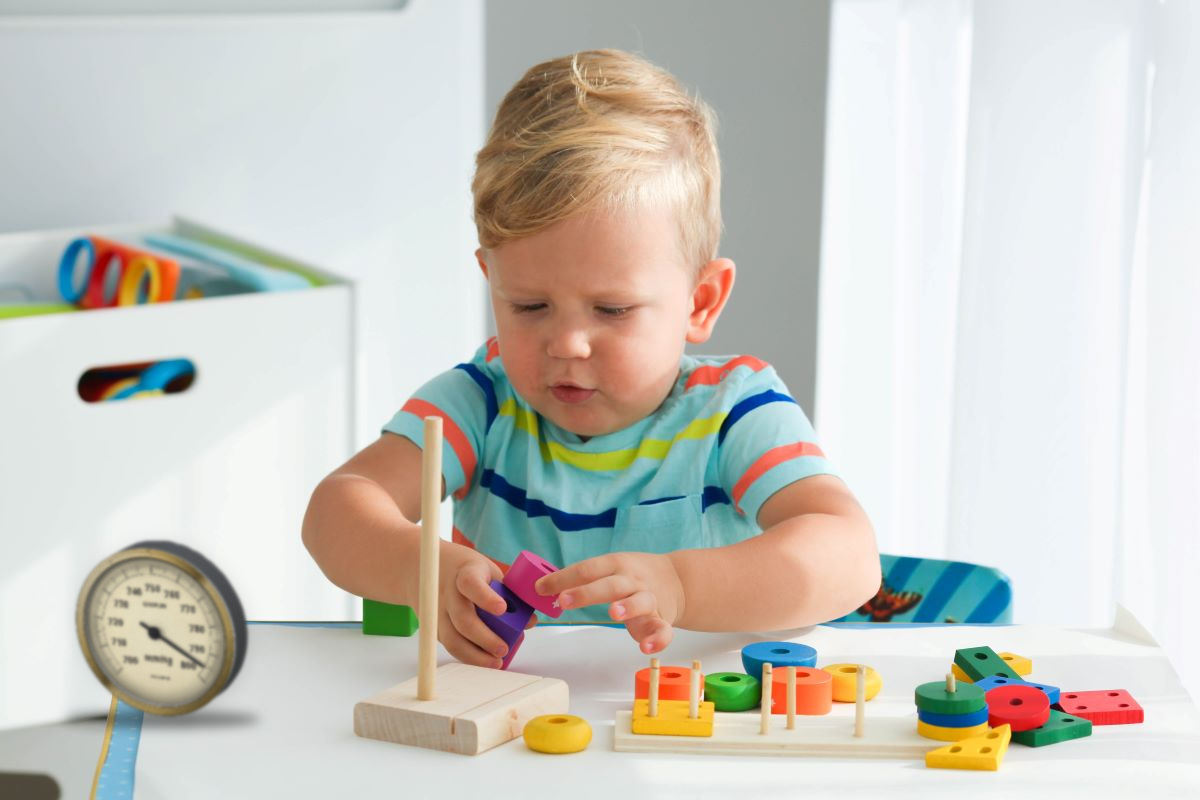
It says 795
